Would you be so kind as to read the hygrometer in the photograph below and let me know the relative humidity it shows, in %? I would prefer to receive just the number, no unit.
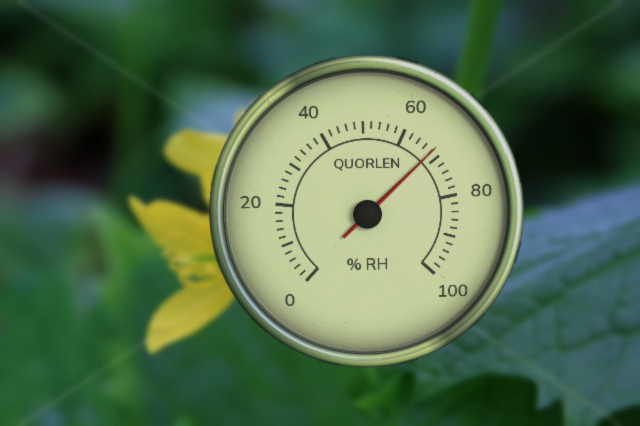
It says 68
